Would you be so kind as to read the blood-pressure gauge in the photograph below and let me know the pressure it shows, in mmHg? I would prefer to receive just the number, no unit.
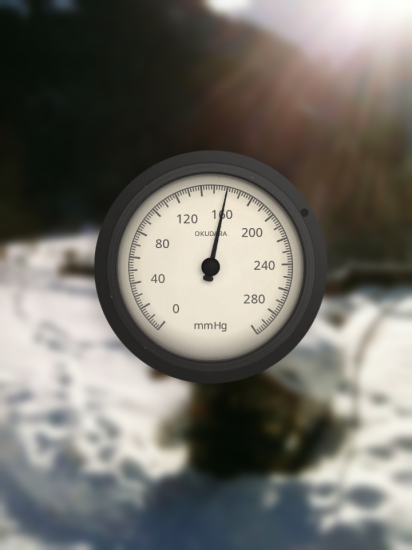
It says 160
